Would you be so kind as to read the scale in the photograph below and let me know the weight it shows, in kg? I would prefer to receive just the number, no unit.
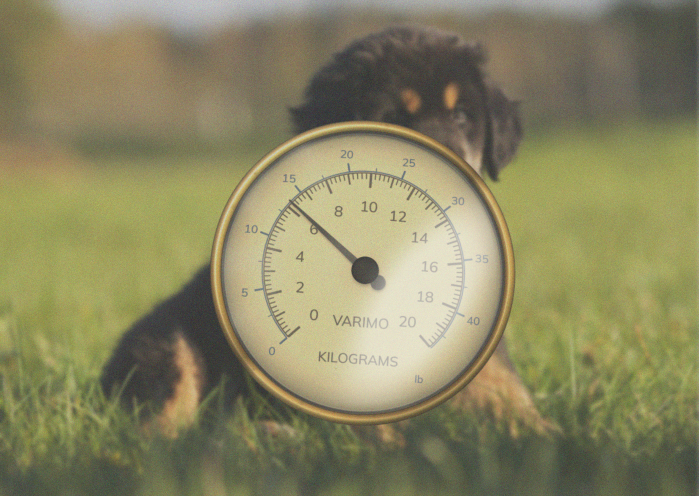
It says 6.2
